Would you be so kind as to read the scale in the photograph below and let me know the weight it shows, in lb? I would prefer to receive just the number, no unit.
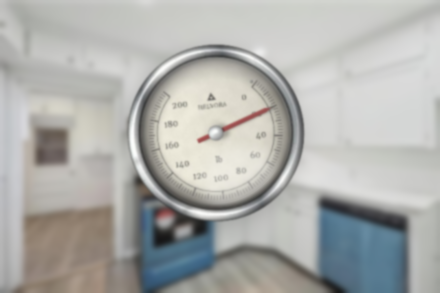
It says 20
